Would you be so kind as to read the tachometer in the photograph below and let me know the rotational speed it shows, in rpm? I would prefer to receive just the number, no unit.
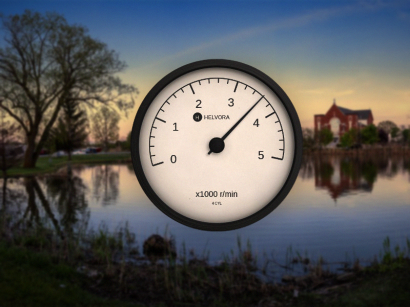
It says 3600
